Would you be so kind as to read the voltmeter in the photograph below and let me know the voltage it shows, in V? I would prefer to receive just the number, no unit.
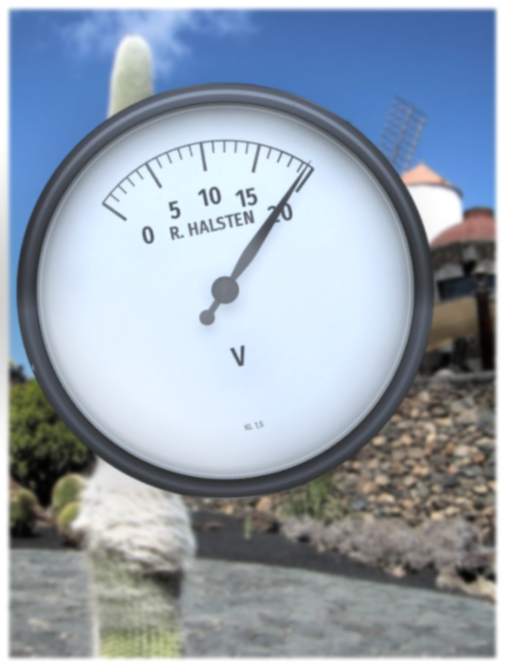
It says 19.5
